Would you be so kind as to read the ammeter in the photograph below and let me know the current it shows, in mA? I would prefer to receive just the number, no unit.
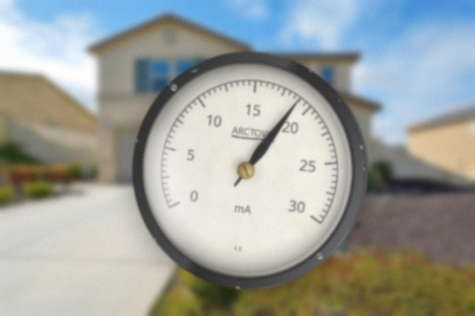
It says 19
